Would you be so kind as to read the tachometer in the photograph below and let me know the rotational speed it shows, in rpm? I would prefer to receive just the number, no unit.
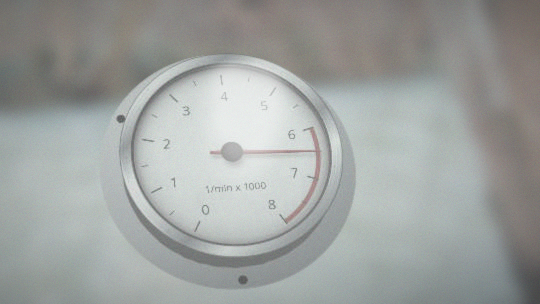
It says 6500
